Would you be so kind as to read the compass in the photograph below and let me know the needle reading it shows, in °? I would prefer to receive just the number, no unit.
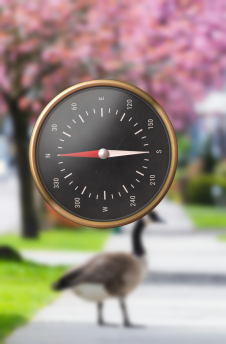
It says 0
